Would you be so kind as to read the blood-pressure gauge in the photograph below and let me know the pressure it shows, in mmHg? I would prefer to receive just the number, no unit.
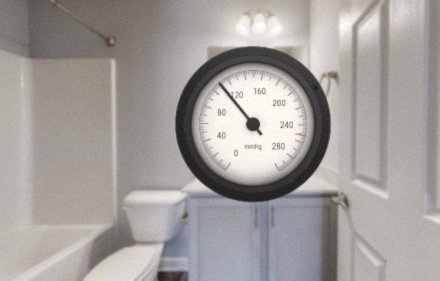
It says 110
